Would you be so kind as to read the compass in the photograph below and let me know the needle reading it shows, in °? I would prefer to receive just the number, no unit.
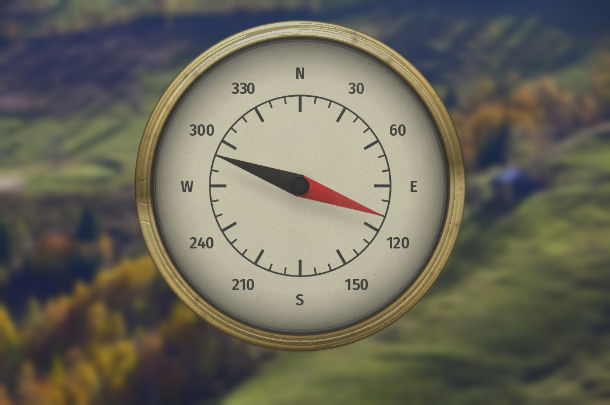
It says 110
